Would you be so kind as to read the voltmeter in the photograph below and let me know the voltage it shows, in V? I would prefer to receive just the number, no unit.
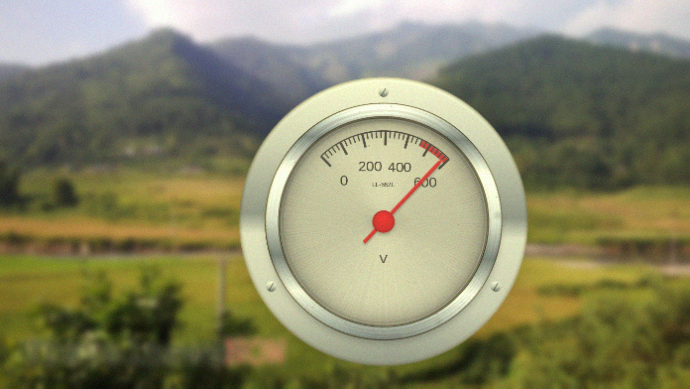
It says 580
